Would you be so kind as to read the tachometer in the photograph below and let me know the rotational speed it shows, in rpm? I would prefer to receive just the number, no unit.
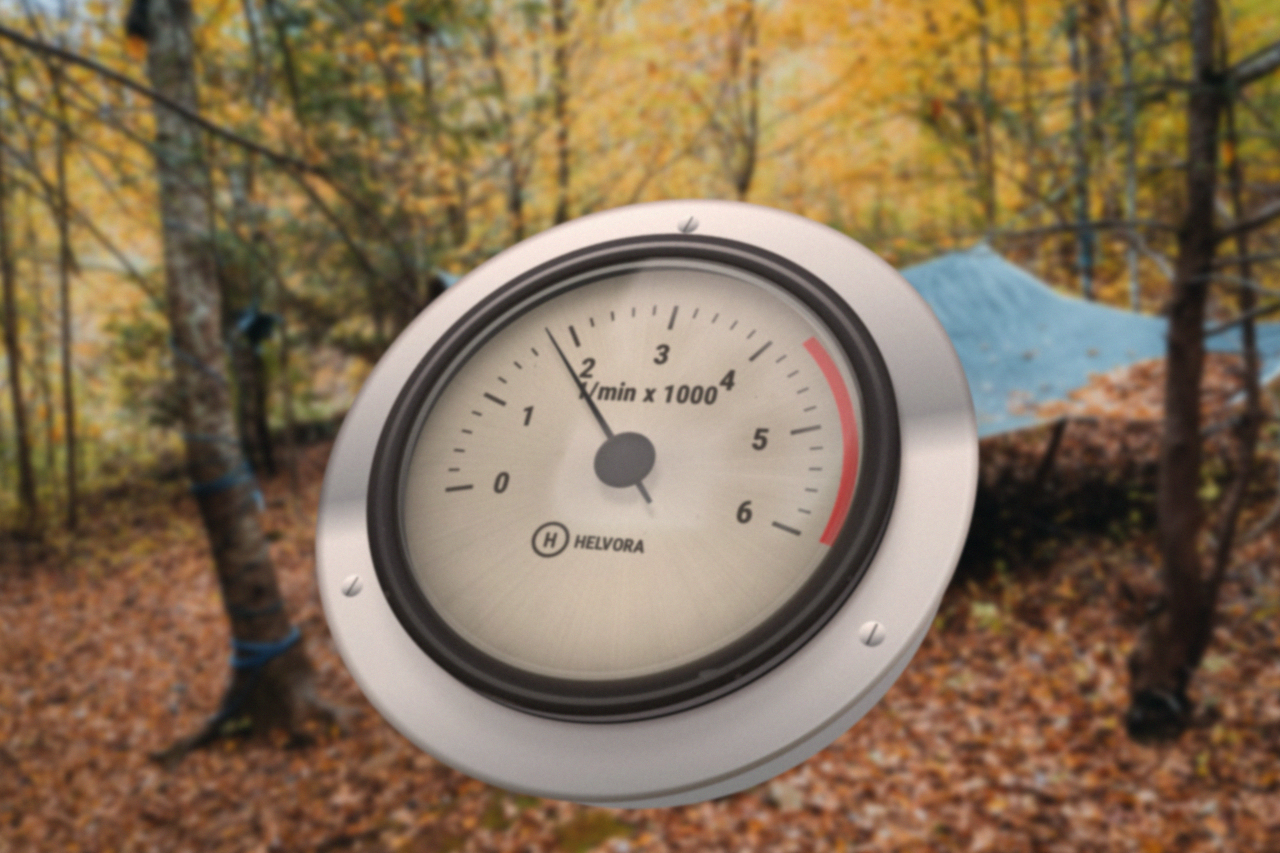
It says 1800
